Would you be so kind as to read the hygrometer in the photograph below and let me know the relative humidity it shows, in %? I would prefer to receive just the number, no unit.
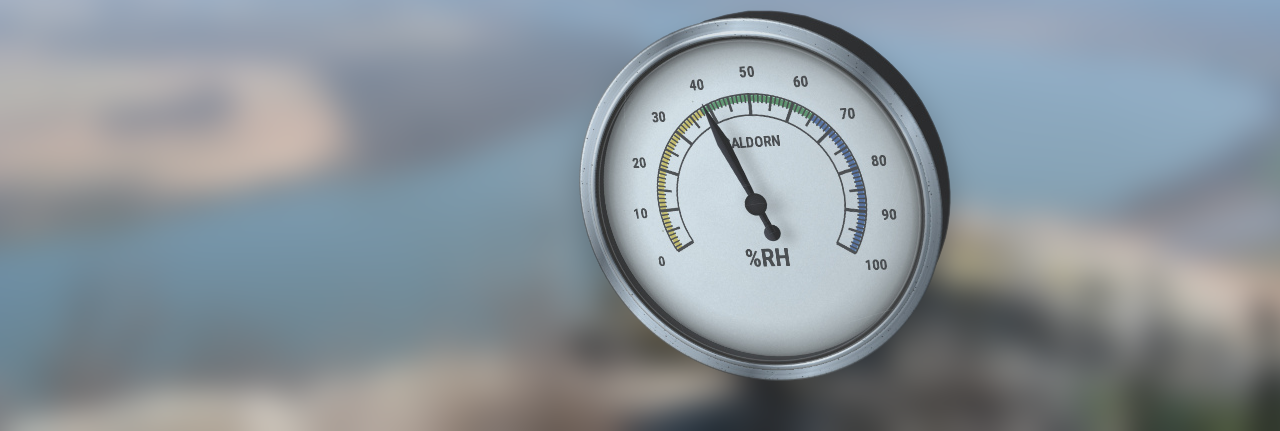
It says 40
